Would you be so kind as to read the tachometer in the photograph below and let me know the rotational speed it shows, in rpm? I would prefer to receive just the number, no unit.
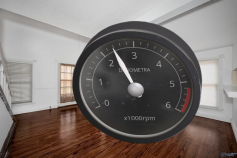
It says 2400
